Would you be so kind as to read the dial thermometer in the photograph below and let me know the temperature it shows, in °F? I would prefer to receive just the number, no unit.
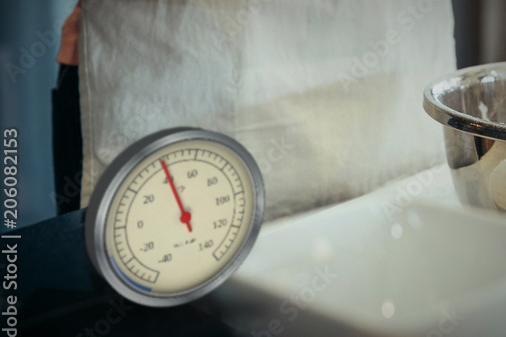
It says 40
